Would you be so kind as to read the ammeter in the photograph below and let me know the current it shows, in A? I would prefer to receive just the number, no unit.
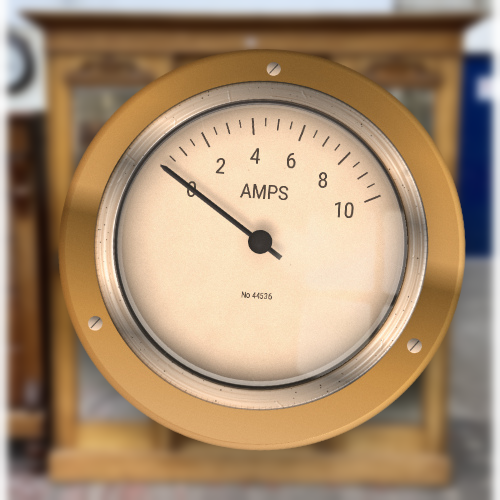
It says 0
